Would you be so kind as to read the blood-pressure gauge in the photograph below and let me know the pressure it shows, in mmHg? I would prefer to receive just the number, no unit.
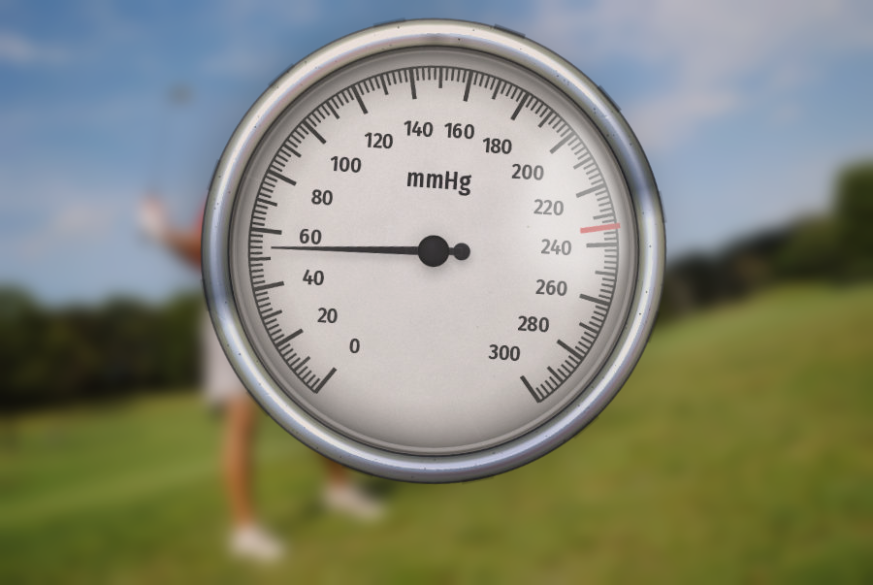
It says 54
